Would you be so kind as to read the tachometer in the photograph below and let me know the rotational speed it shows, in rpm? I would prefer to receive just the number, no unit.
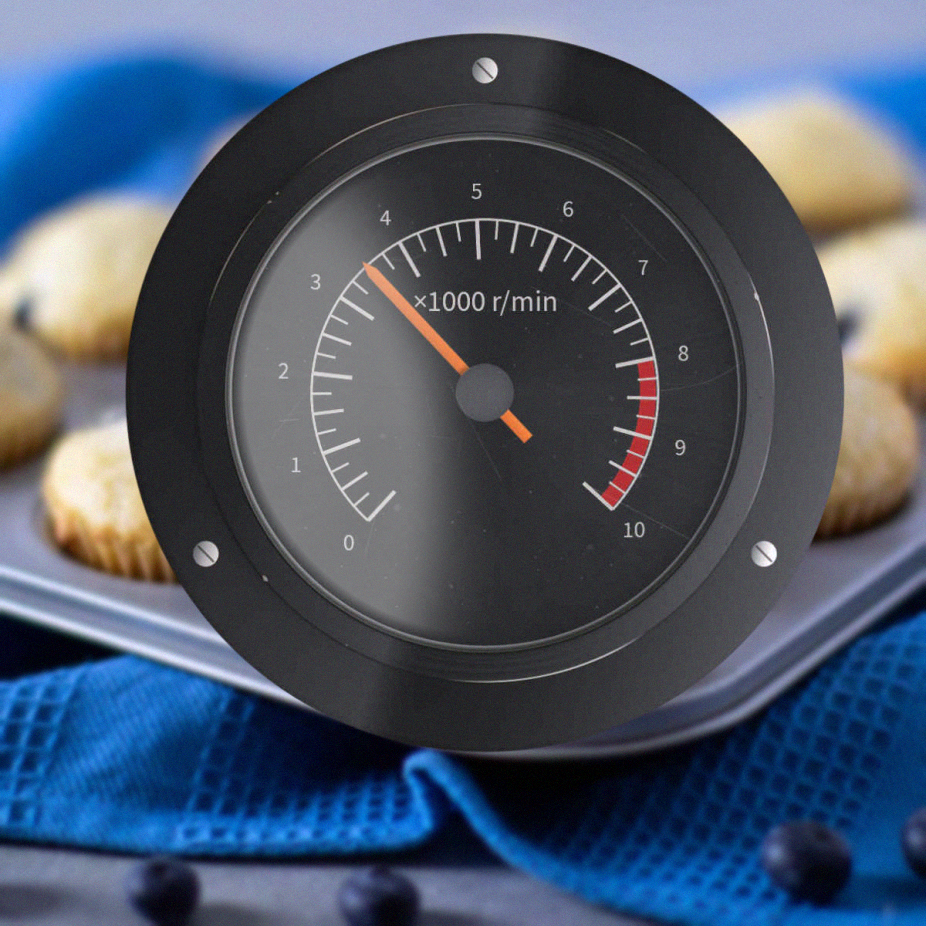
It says 3500
